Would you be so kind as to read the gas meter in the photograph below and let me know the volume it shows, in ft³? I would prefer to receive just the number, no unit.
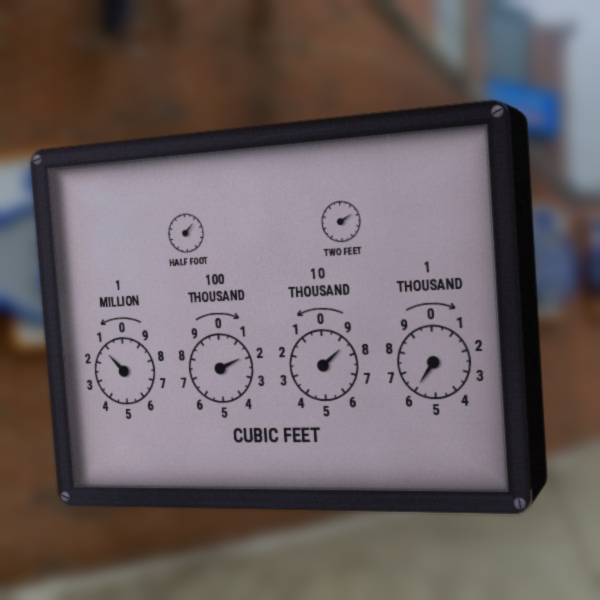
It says 118600
